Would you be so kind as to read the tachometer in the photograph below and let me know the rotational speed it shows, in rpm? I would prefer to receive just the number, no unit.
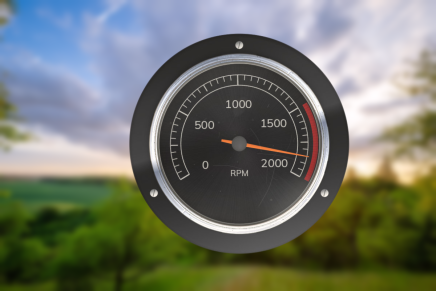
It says 1850
